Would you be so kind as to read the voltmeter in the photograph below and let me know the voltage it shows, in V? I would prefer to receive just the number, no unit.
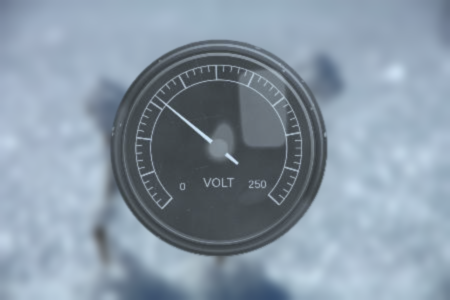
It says 80
